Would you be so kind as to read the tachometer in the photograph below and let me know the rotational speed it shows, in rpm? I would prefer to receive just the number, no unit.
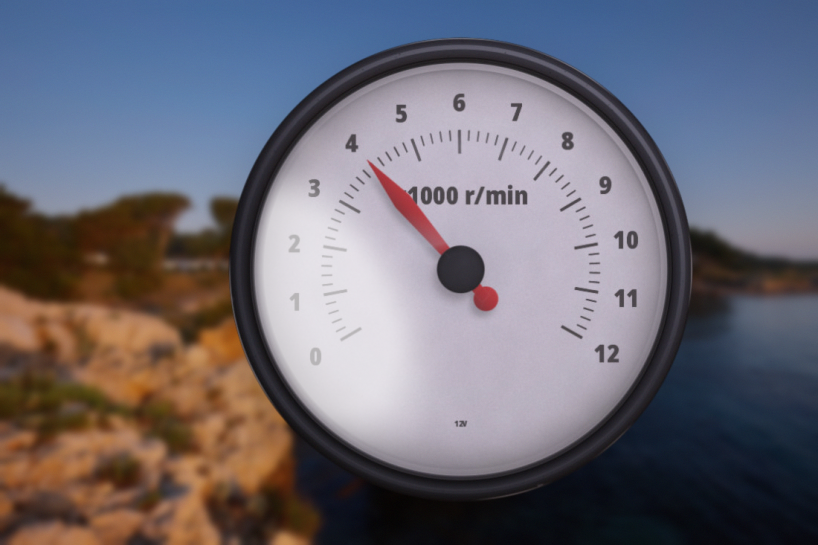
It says 4000
